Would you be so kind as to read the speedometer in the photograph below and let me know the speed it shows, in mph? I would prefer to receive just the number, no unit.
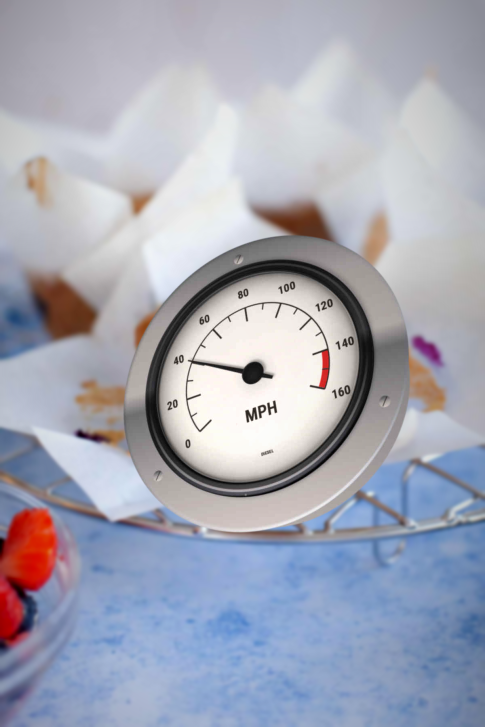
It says 40
